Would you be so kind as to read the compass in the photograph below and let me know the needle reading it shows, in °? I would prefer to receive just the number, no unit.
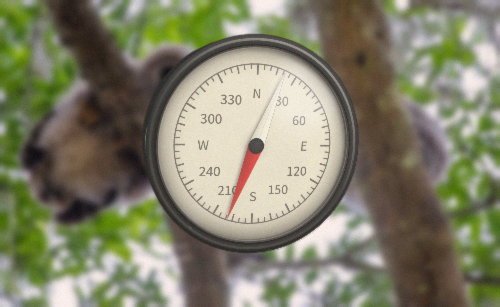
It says 200
